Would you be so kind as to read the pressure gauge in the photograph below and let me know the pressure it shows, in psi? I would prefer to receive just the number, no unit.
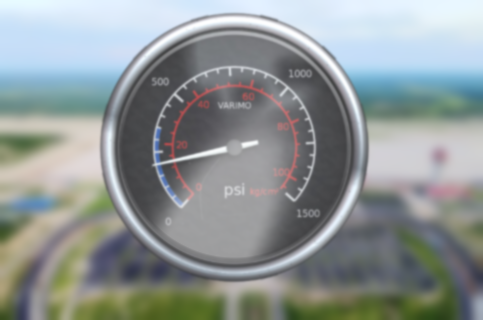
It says 200
